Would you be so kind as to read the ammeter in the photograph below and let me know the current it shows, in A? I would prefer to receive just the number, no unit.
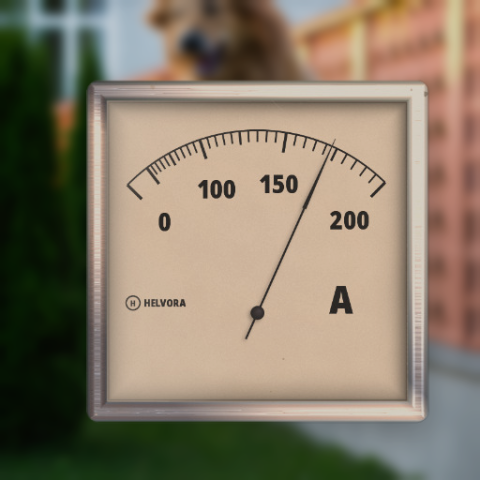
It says 172.5
